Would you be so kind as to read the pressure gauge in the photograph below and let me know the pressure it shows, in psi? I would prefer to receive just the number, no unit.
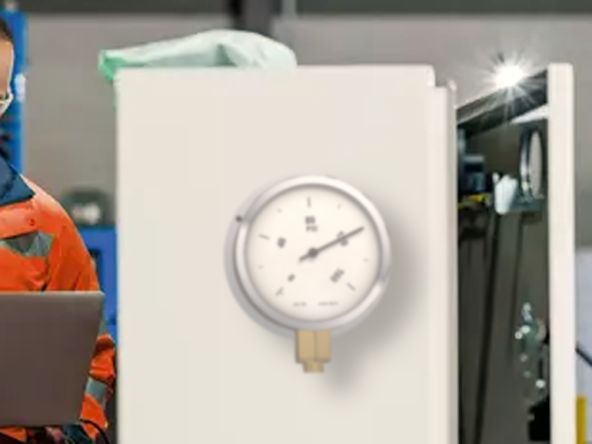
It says 120
